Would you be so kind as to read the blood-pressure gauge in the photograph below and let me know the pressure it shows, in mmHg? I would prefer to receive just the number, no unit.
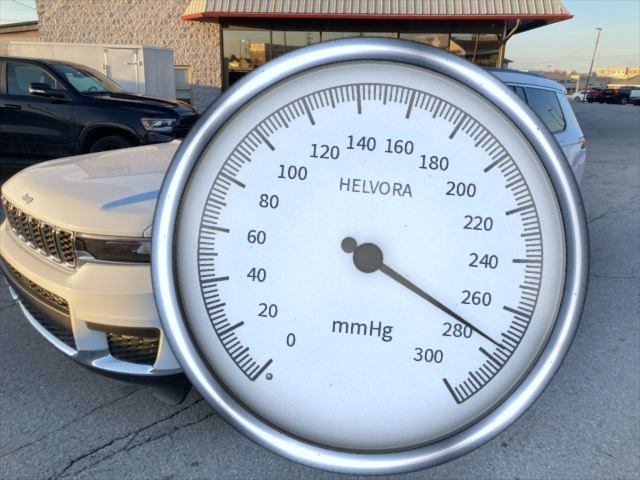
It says 274
